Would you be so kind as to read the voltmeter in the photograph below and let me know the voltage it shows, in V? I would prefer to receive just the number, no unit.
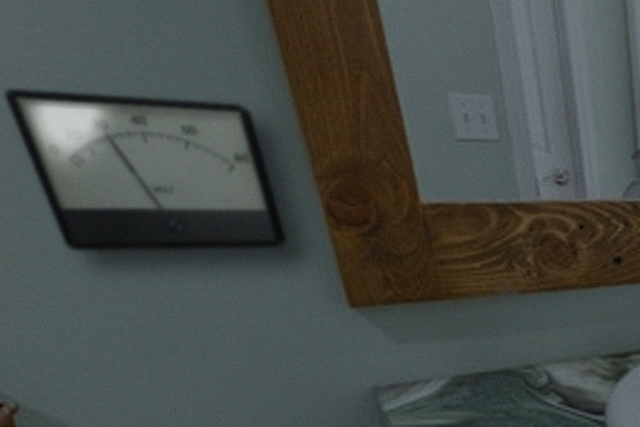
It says 30
